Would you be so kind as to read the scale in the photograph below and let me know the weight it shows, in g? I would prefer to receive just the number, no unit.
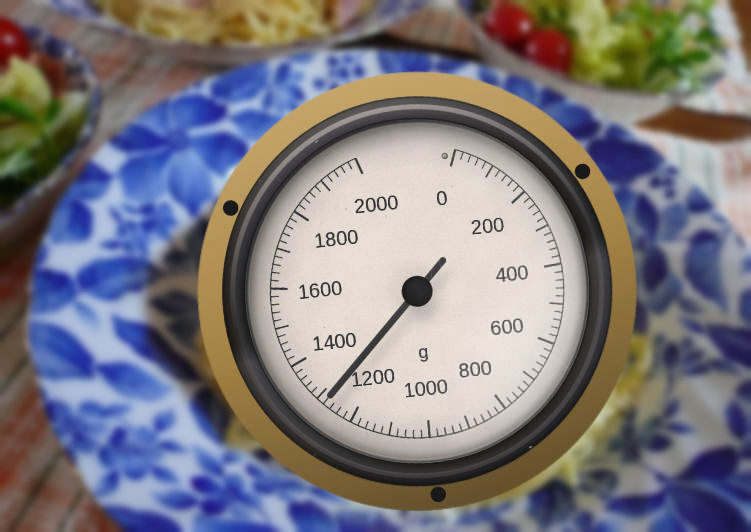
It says 1280
